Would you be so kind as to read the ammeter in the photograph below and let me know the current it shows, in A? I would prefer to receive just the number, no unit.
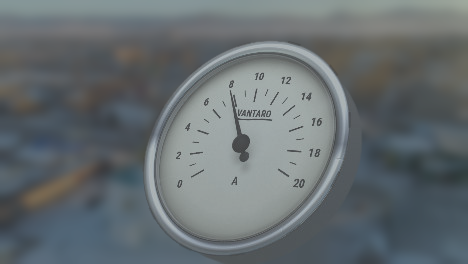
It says 8
